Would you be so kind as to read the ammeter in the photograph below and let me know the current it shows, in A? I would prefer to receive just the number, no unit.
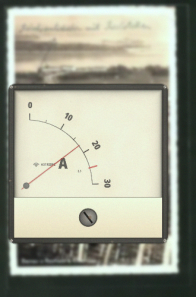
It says 17.5
